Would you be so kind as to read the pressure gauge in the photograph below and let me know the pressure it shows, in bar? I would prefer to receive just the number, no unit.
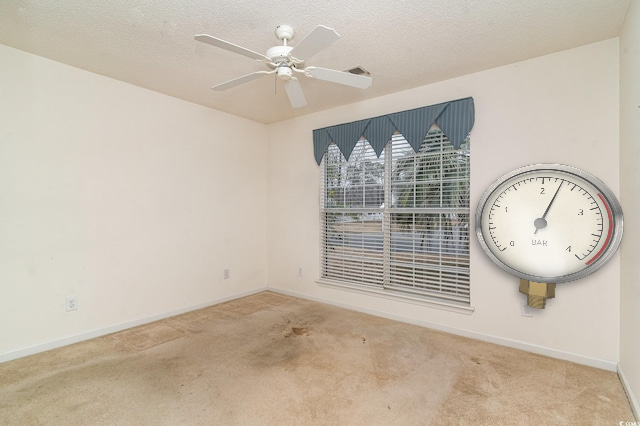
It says 2.3
